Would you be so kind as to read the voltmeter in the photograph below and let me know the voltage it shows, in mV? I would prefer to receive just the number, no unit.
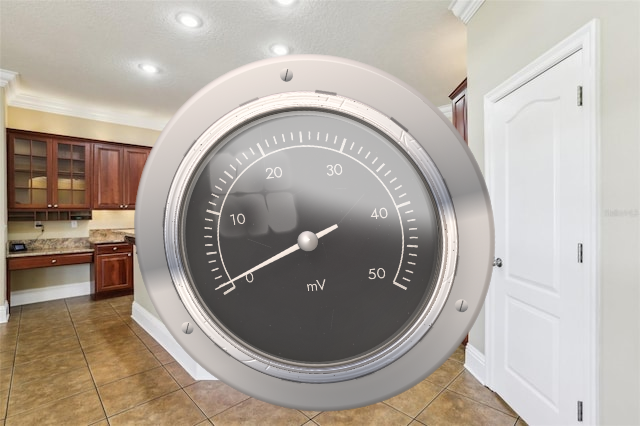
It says 1
